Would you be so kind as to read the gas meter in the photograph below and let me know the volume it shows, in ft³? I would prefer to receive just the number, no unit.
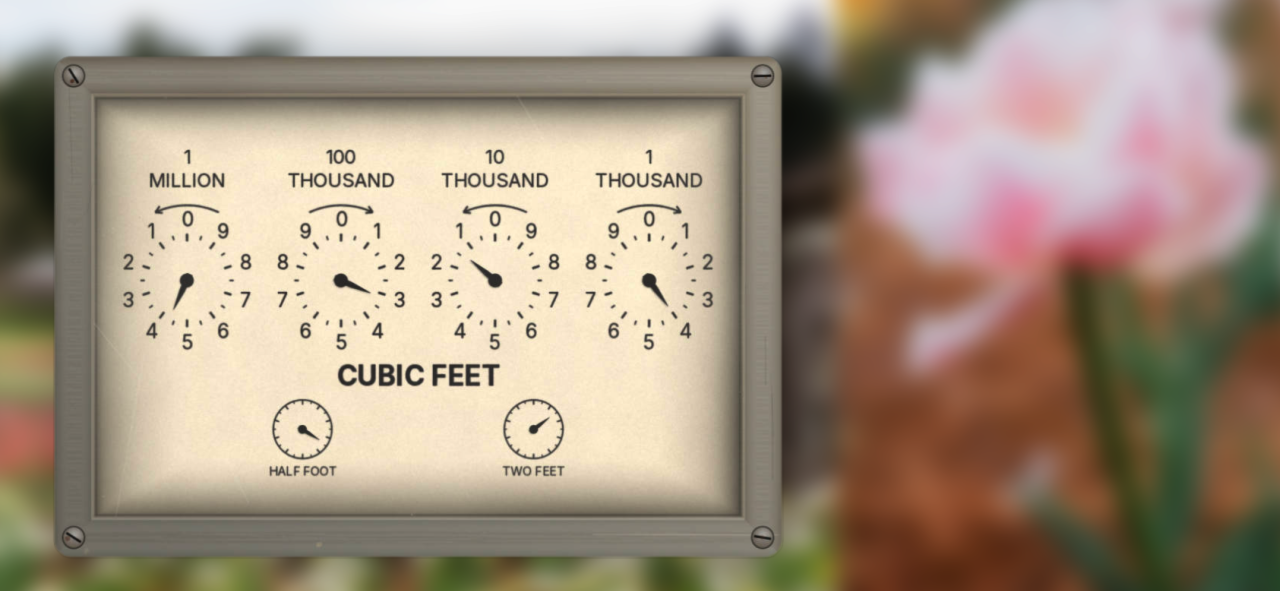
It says 431400
